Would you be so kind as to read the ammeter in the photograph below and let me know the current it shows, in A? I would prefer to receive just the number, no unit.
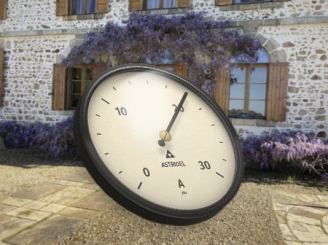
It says 20
